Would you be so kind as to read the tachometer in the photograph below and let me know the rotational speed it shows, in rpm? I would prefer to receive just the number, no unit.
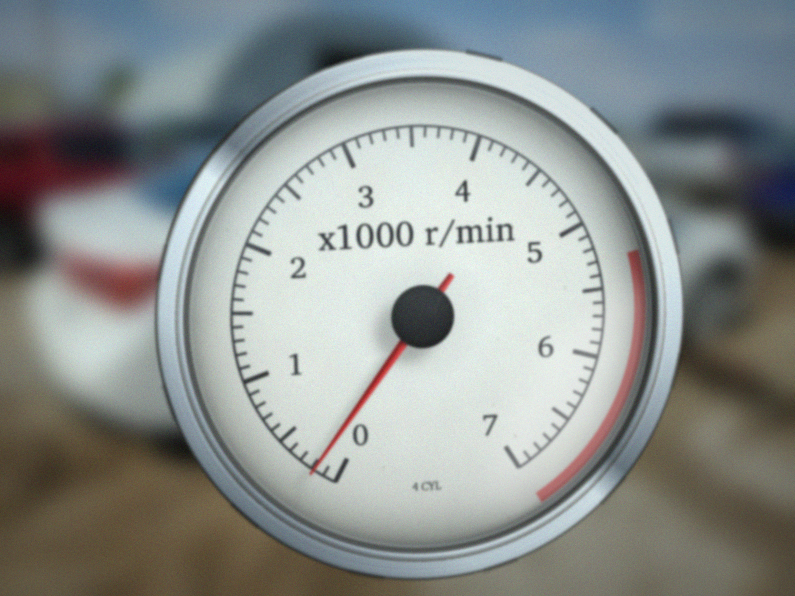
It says 200
